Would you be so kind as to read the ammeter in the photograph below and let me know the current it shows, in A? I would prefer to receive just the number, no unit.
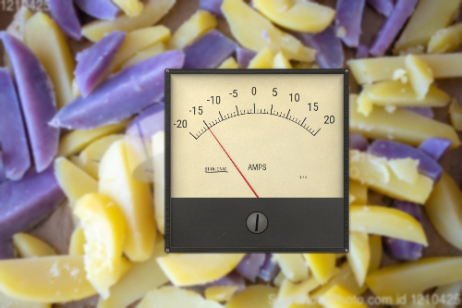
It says -15
